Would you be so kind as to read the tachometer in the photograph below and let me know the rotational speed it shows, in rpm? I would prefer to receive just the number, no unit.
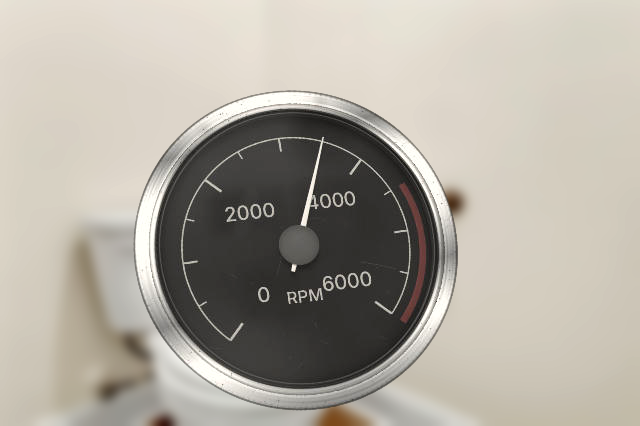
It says 3500
